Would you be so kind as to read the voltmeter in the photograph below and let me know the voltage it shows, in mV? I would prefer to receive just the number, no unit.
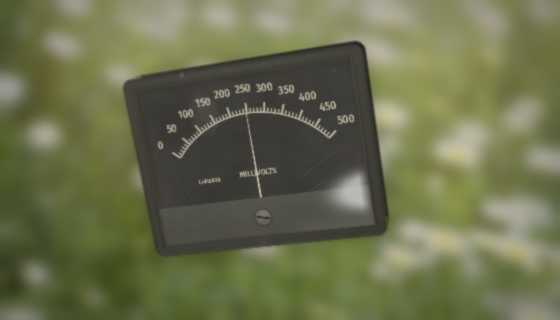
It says 250
